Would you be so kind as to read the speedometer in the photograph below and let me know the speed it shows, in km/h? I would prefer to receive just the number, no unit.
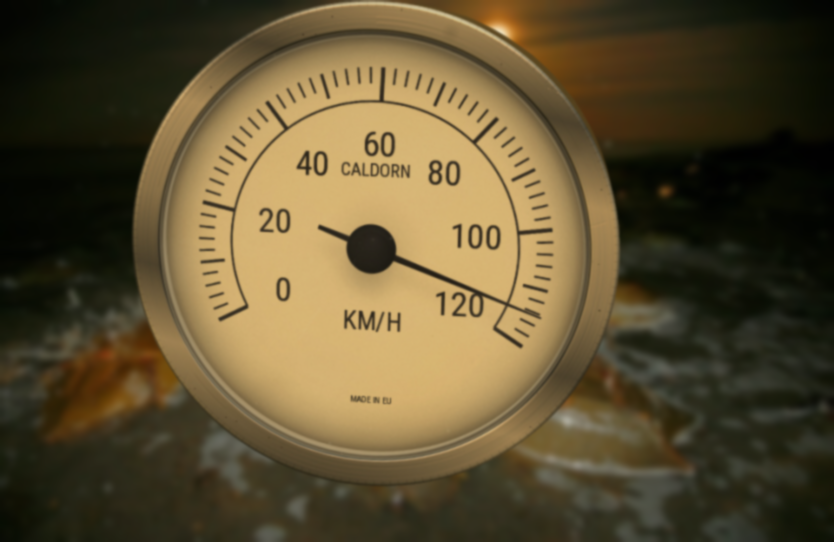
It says 114
